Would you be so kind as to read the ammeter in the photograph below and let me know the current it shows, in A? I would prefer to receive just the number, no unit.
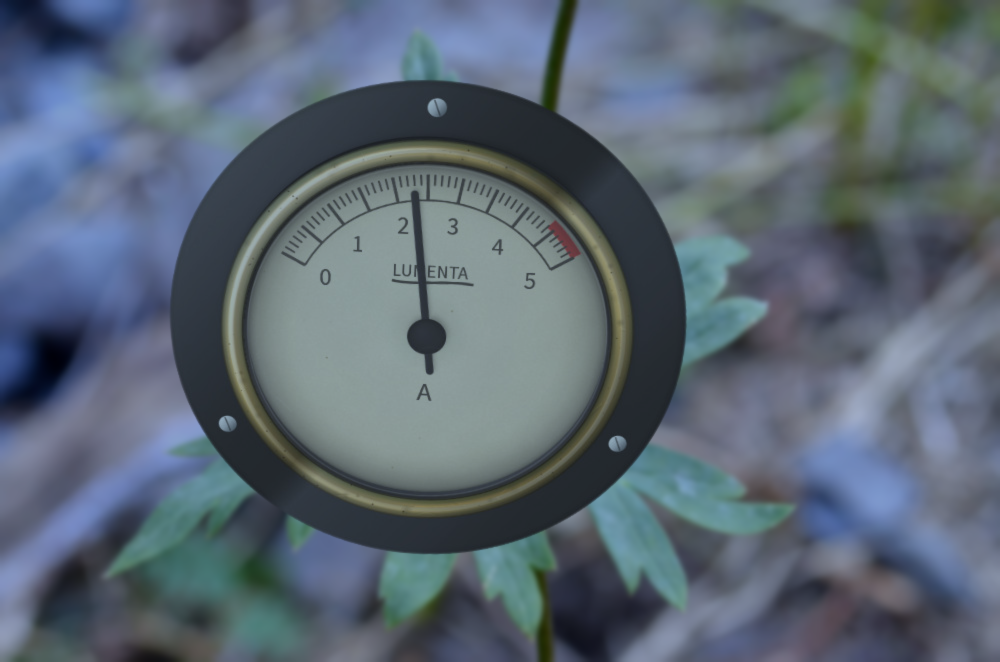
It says 2.3
